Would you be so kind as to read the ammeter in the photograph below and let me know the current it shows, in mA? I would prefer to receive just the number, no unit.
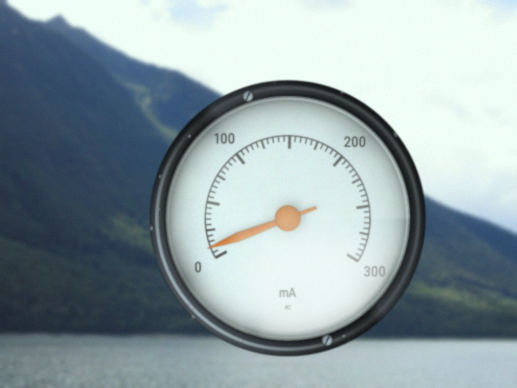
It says 10
